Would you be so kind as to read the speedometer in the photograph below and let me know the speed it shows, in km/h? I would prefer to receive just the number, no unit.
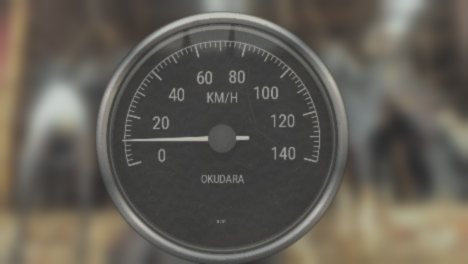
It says 10
